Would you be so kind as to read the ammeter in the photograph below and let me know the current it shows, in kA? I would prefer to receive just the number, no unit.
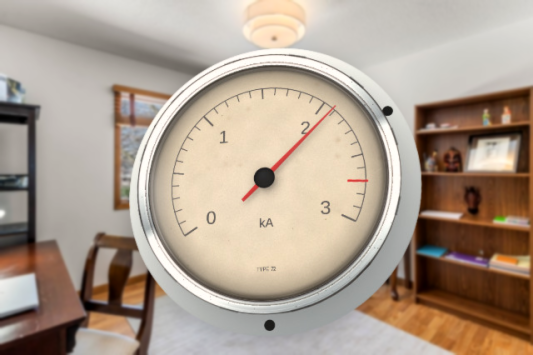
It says 2.1
